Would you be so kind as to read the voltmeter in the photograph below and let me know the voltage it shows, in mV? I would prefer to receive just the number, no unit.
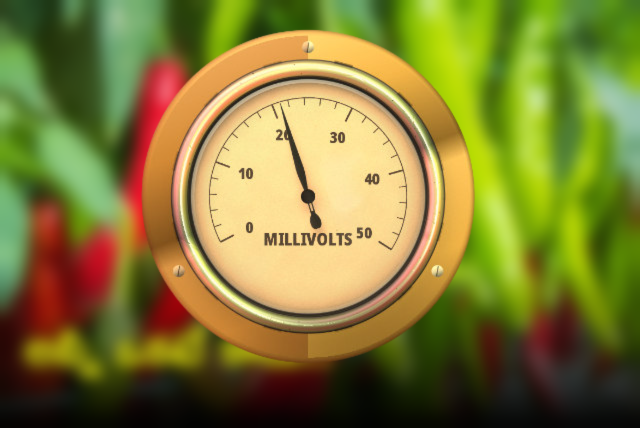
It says 21
